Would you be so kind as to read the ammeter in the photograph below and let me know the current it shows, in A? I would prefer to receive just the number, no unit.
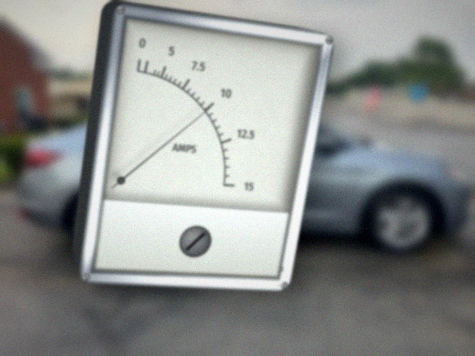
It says 10
